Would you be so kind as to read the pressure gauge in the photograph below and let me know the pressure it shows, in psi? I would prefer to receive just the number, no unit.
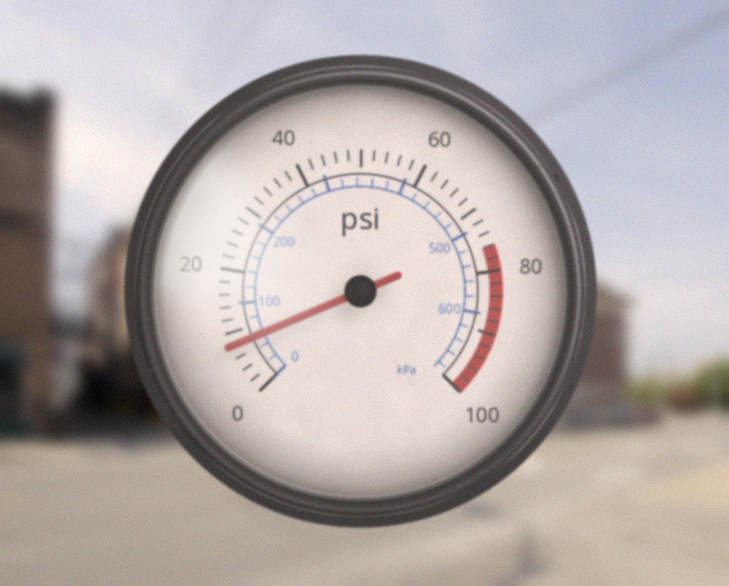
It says 8
